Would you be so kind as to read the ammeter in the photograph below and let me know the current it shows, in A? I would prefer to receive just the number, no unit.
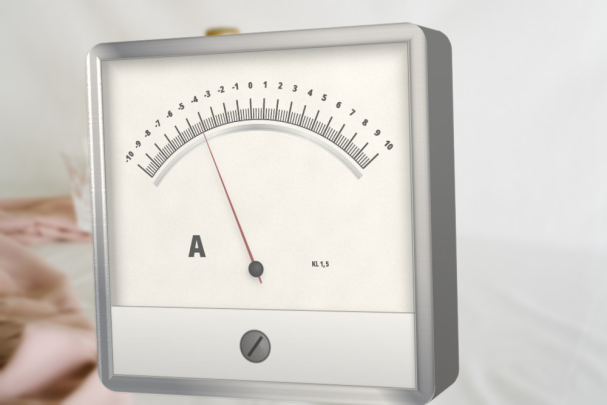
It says -4
